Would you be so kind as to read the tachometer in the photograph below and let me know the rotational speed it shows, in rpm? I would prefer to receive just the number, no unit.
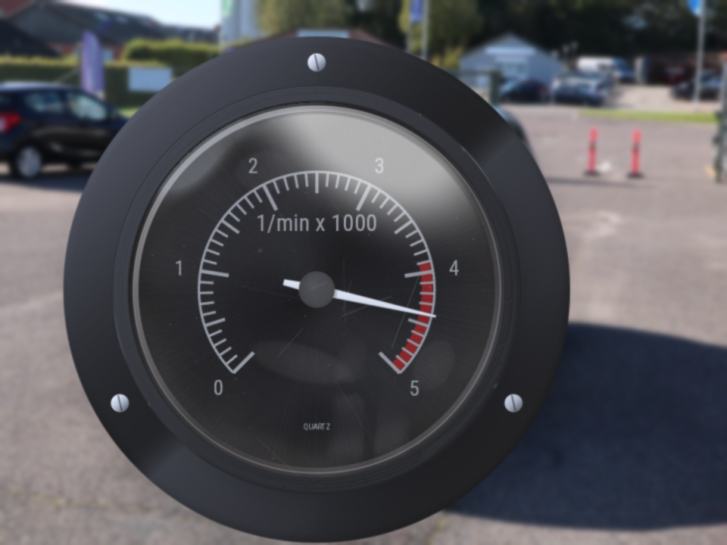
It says 4400
